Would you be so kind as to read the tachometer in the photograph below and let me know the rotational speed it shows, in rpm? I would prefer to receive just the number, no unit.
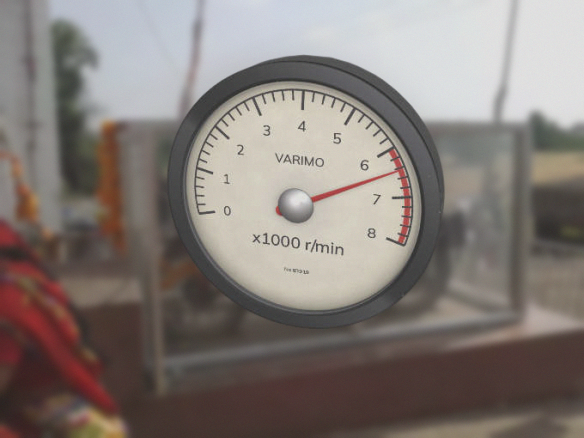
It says 6400
